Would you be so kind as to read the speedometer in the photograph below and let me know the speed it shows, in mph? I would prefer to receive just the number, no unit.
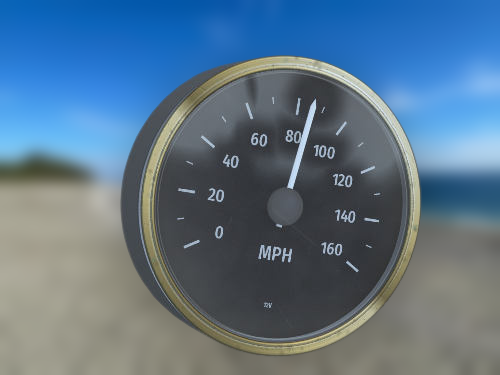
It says 85
